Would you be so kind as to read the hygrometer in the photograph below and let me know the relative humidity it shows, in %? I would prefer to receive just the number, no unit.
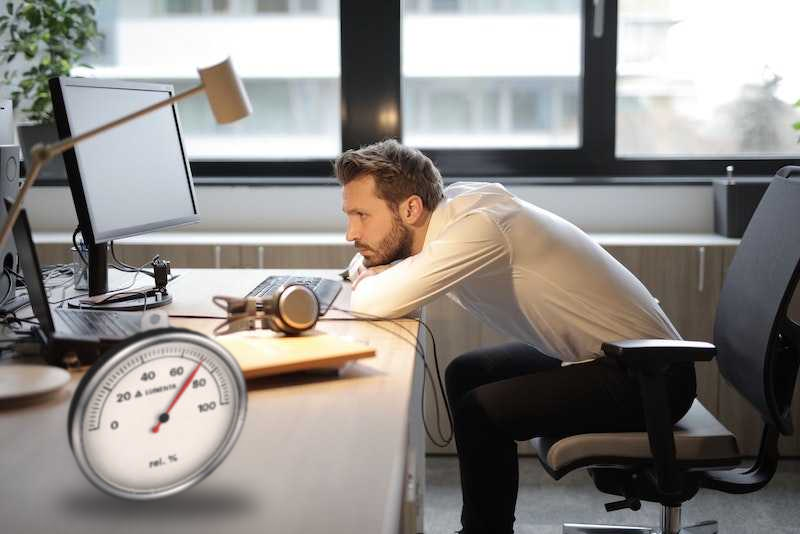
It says 70
